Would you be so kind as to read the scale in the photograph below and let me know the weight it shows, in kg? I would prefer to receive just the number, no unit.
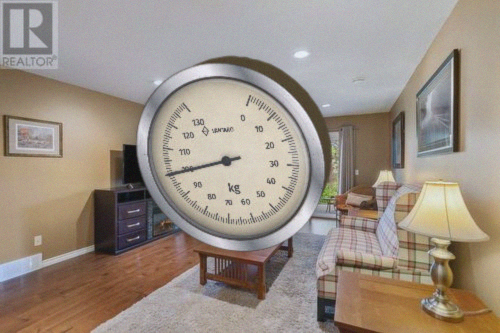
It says 100
